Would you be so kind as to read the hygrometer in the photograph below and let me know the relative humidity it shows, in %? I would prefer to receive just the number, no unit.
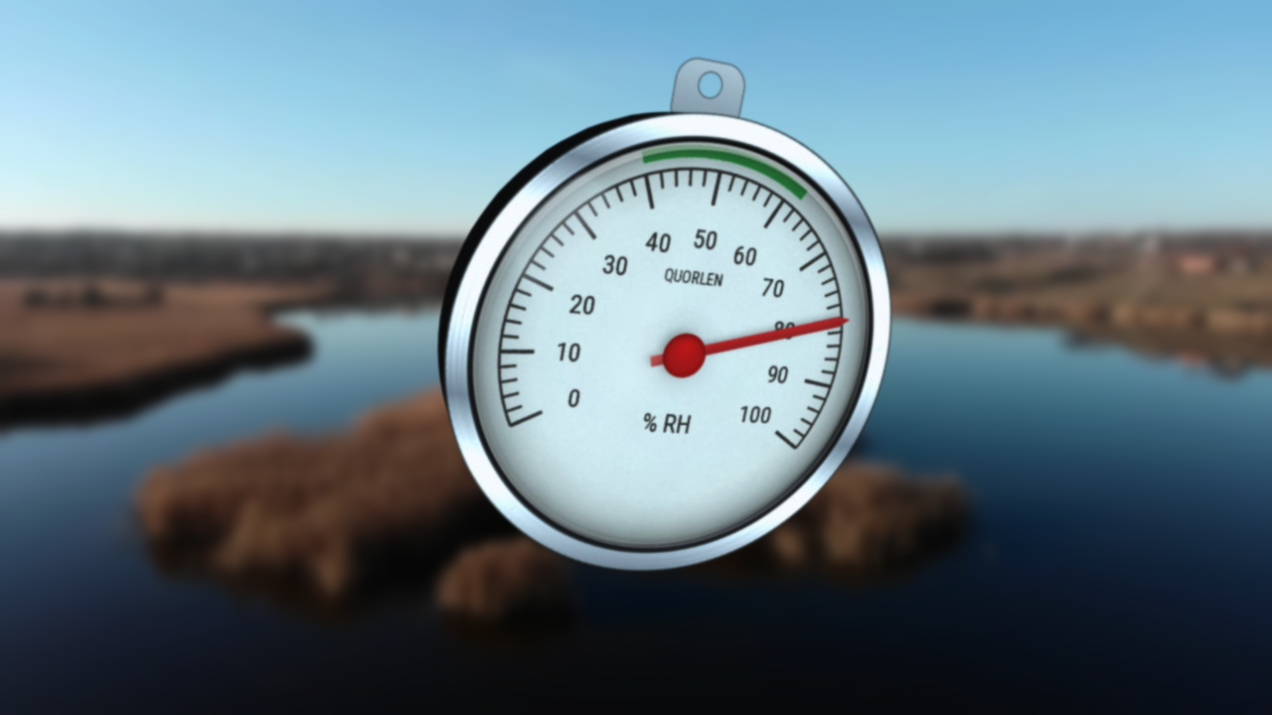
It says 80
